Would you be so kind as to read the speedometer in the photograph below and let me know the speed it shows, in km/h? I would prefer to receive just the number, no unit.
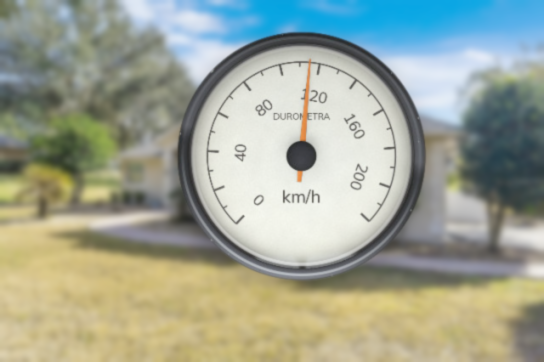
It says 115
